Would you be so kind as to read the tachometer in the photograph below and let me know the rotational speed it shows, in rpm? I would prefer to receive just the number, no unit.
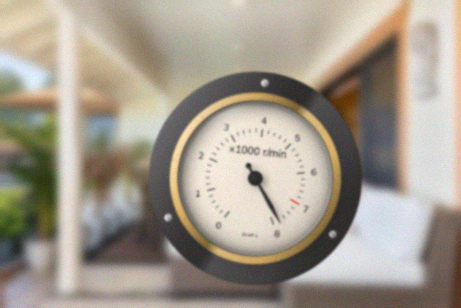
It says 7800
